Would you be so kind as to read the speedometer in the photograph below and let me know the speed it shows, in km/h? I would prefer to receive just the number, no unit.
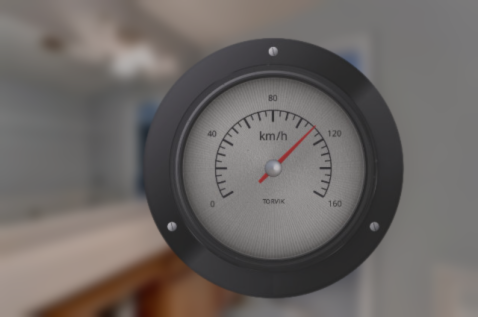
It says 110
